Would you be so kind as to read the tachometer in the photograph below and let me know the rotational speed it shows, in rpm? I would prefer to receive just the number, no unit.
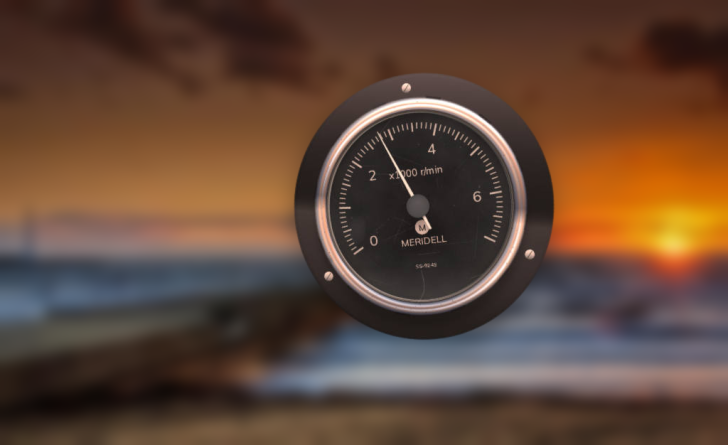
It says 2800
